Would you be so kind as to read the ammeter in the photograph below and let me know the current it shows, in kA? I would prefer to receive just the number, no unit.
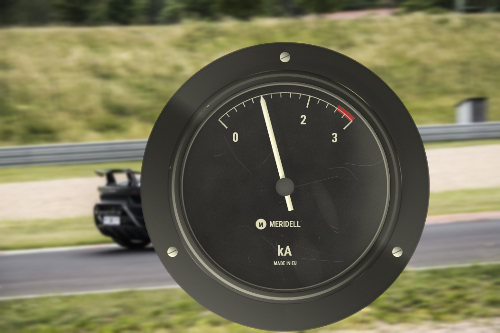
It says 1
